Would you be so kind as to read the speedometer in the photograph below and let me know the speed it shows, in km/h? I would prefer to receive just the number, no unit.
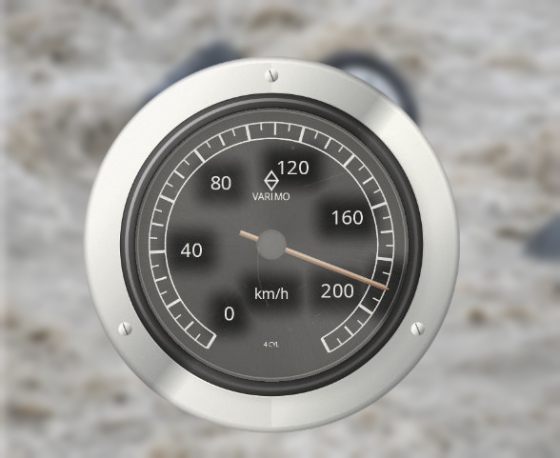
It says 190
